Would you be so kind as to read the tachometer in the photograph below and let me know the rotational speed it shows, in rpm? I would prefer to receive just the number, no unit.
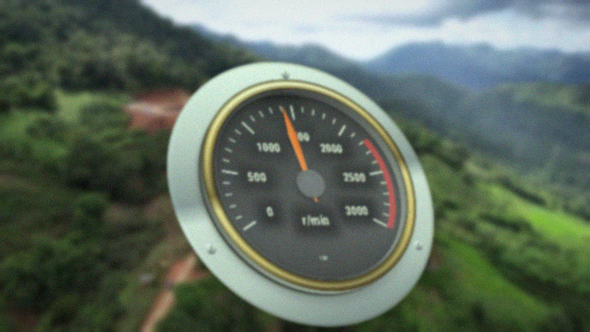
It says 1400
